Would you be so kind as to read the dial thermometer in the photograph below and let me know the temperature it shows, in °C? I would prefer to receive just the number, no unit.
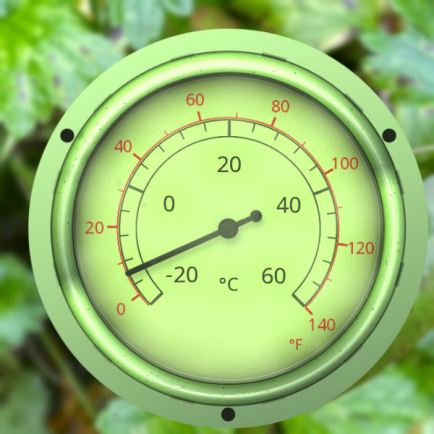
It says -14
